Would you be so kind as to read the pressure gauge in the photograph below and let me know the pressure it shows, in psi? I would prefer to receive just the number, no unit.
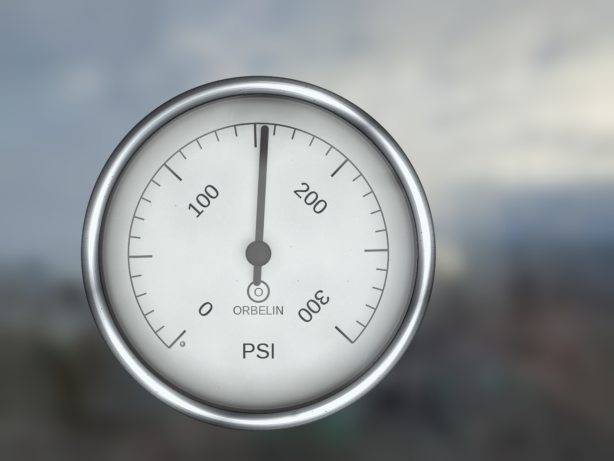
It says 155
